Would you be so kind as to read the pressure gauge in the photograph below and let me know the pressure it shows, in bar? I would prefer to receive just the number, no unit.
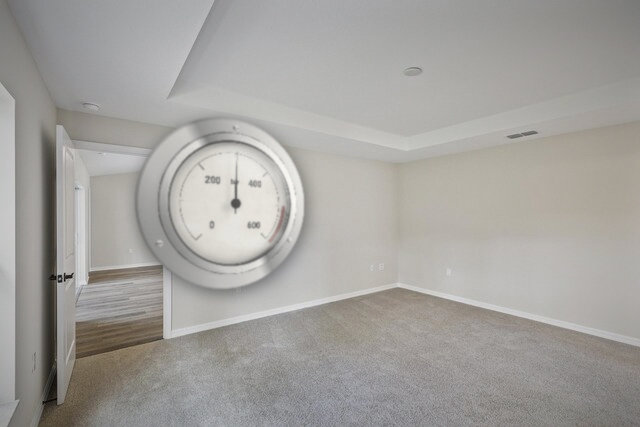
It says 300
